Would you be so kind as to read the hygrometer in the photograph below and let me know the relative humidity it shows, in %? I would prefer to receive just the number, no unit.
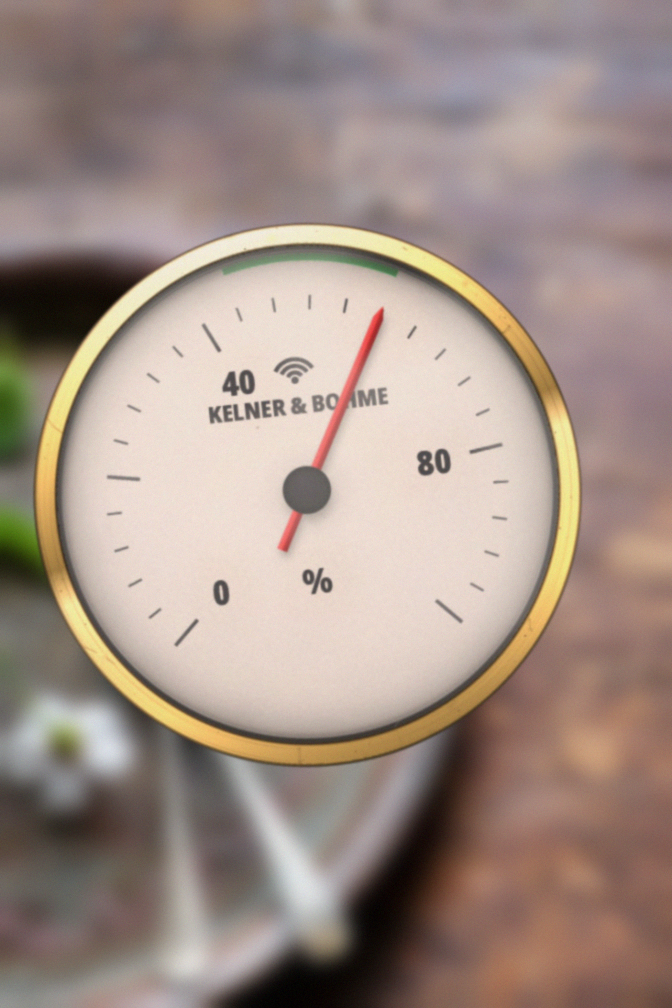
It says 60
